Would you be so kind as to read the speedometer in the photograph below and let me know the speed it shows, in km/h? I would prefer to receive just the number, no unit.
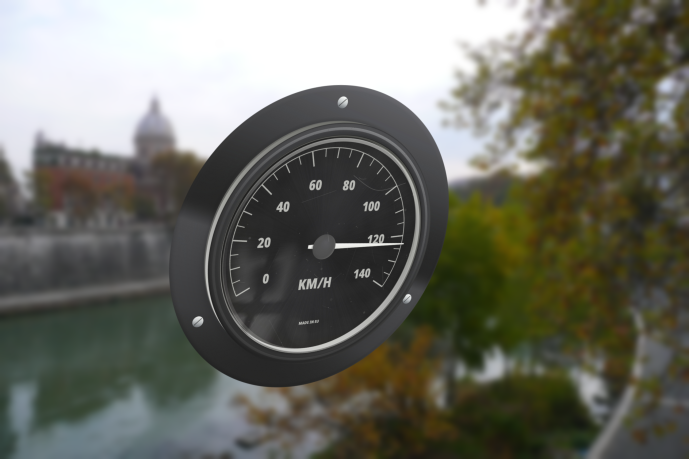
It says 122.5
